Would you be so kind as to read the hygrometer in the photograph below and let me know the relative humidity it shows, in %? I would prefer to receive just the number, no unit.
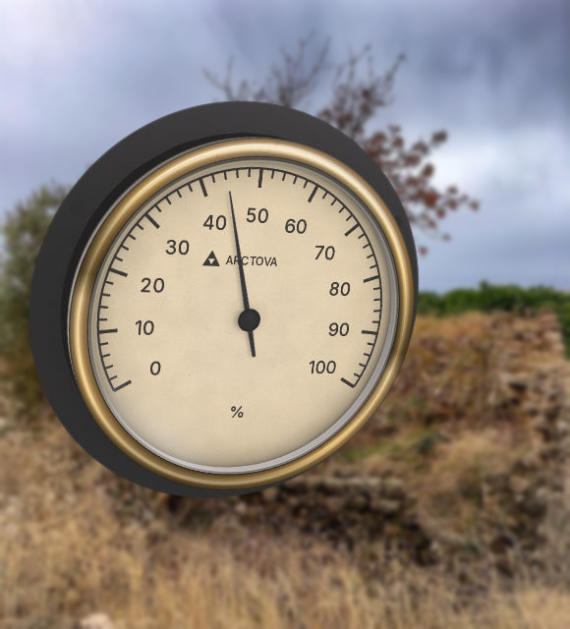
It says 44
